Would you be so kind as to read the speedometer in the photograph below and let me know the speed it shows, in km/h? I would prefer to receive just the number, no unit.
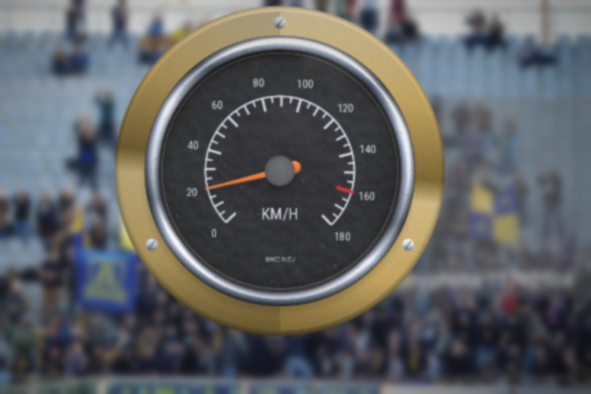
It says 20
